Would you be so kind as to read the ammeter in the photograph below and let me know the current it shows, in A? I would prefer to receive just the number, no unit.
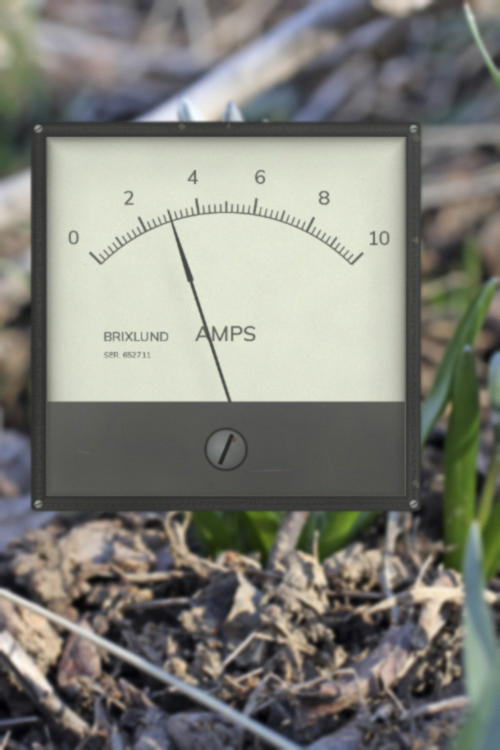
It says 3
